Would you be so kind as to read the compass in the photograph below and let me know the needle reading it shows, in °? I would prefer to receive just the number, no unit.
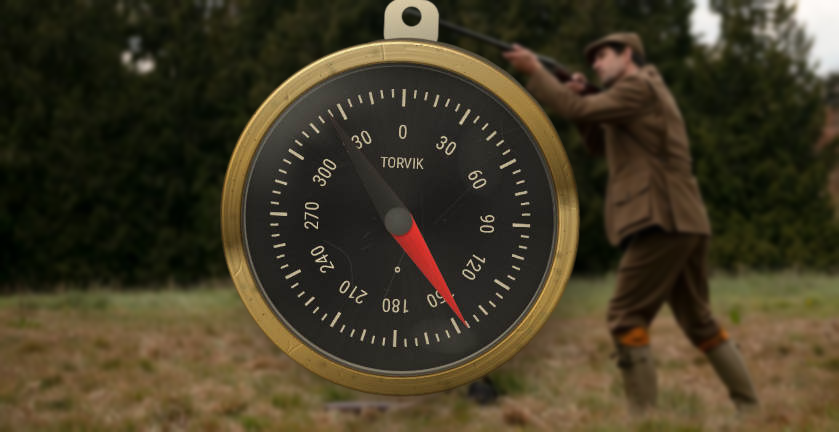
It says 145
